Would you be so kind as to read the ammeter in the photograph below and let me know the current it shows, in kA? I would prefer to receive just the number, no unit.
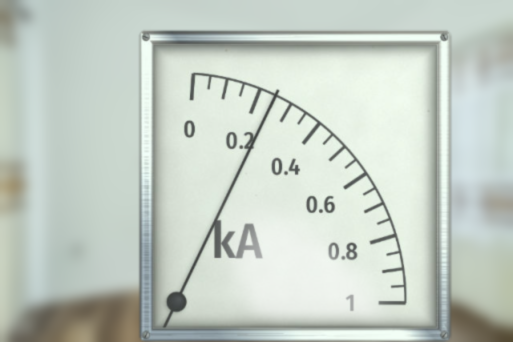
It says 0.25
